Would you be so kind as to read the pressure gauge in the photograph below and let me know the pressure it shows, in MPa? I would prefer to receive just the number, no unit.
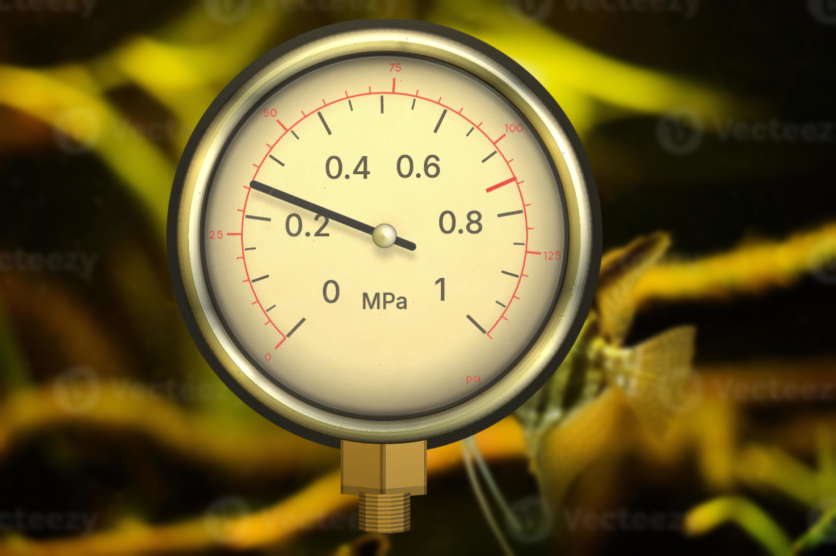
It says 0.25
